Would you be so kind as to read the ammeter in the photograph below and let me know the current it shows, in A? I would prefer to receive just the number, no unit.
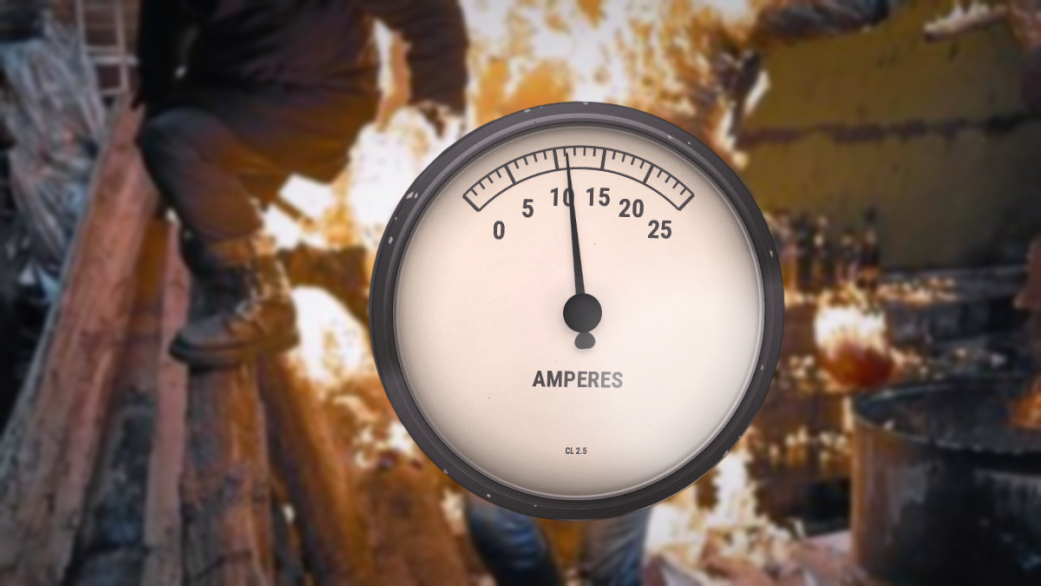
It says 11
